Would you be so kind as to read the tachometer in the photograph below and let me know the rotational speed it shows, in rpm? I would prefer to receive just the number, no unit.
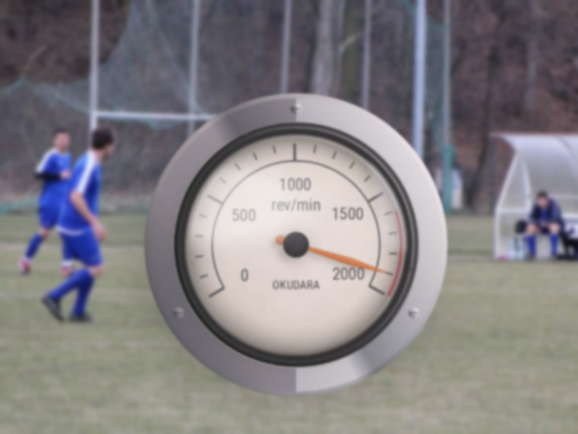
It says 1900
